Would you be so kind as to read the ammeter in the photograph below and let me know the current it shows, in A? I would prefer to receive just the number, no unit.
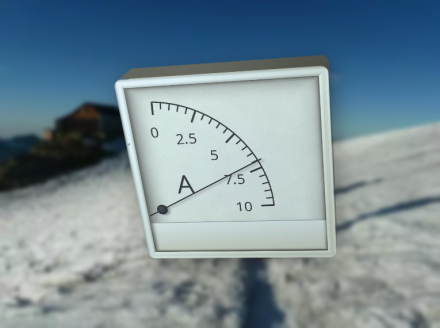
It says 7
